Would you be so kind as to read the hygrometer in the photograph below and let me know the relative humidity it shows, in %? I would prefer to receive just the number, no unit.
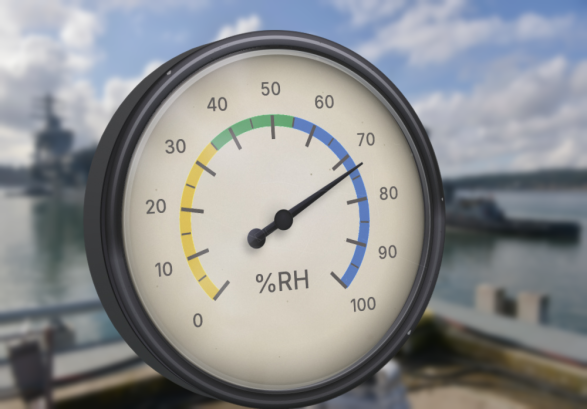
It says 72.5
